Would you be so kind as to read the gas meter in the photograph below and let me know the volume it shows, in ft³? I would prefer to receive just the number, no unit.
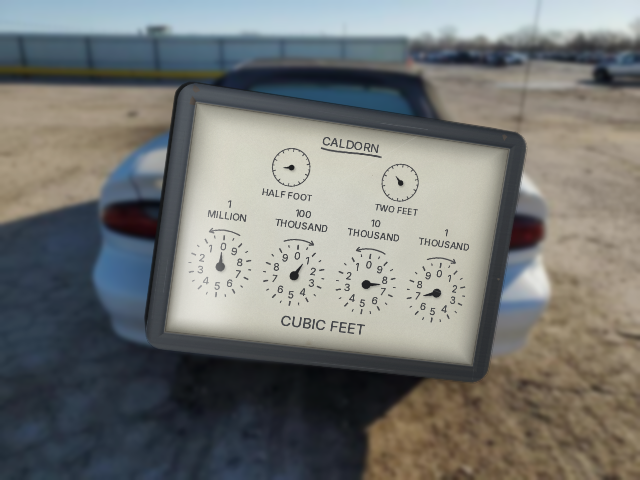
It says 7700
